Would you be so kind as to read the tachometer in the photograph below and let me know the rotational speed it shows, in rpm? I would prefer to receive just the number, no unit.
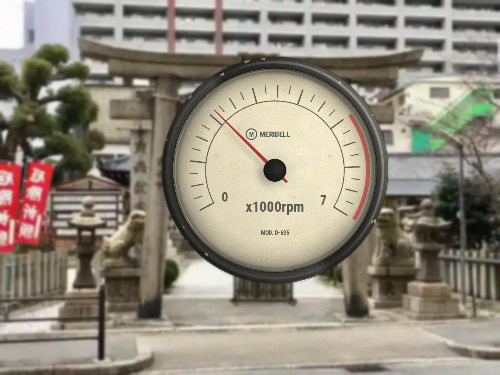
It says 2125
